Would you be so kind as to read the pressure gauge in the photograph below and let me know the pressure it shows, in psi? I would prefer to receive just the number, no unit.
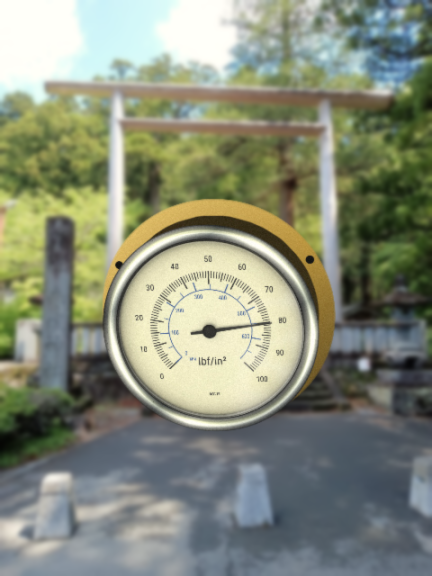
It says 80
